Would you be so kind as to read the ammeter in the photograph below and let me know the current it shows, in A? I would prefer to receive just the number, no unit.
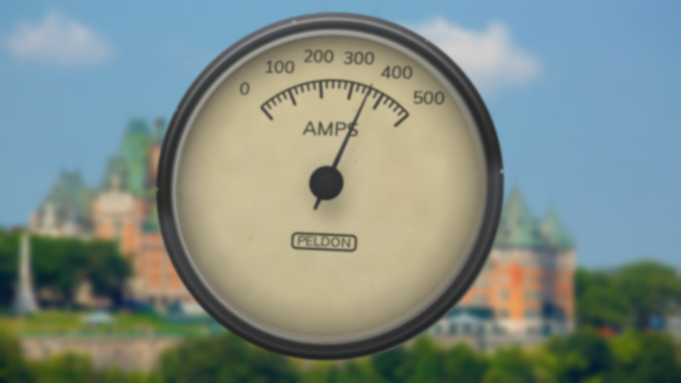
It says 360
